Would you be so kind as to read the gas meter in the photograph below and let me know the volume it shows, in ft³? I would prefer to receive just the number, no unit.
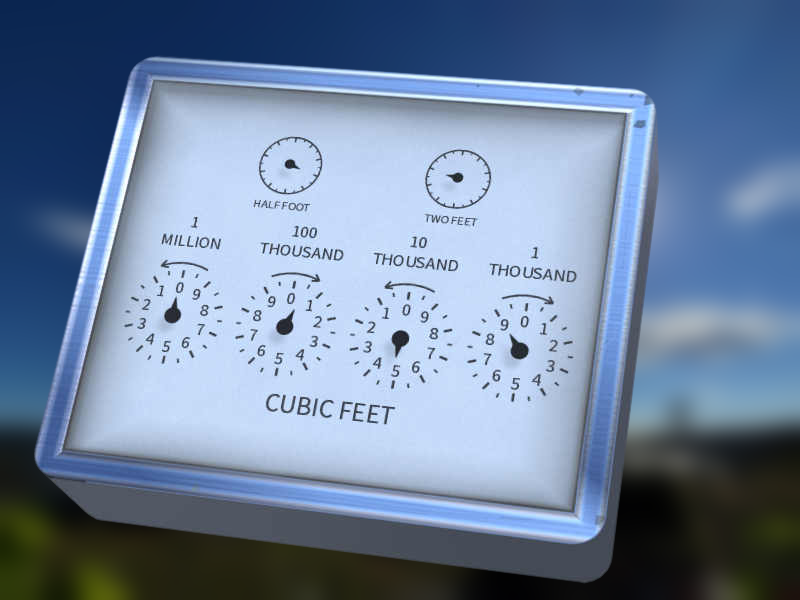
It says 4900
